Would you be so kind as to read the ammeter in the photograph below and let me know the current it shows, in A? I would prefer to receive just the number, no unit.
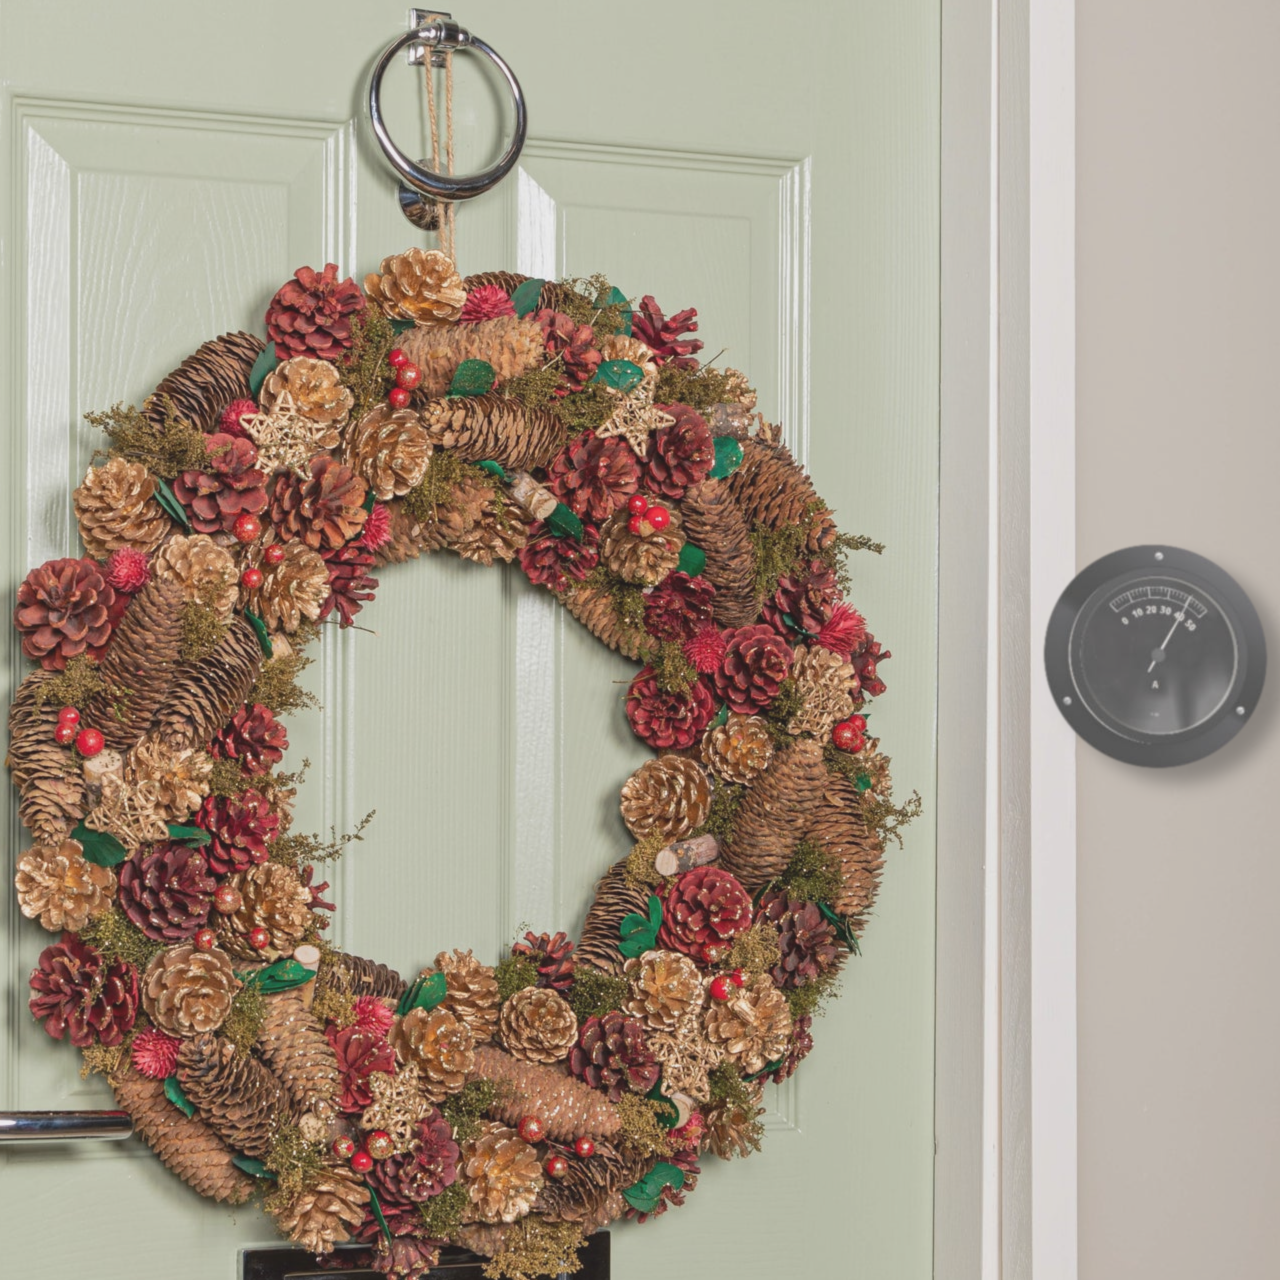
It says 40
